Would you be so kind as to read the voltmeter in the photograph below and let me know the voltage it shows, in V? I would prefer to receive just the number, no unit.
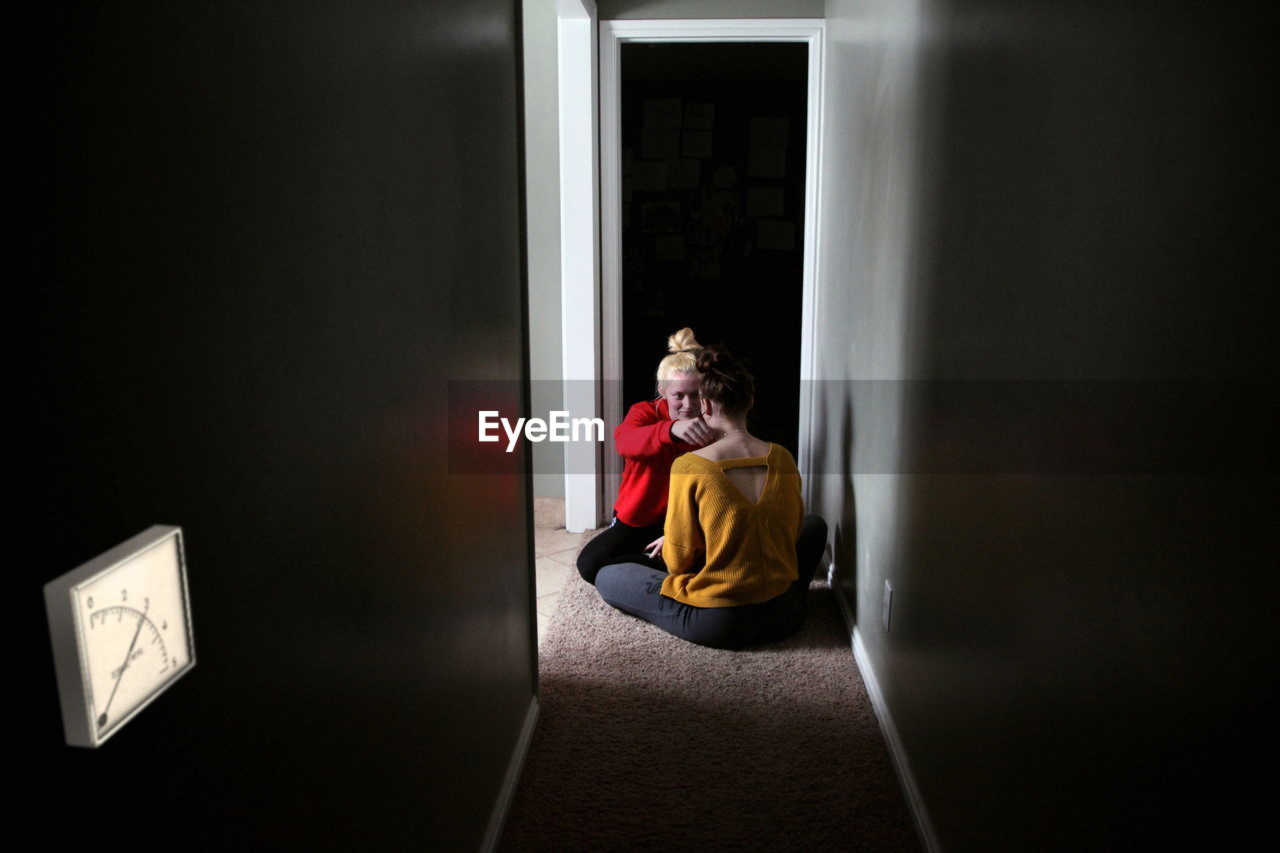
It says 3
